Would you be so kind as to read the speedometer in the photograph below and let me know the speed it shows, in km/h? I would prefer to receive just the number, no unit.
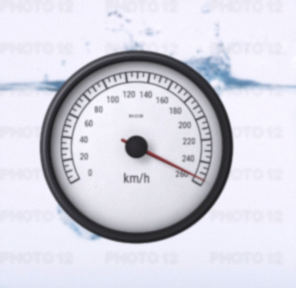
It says 255
